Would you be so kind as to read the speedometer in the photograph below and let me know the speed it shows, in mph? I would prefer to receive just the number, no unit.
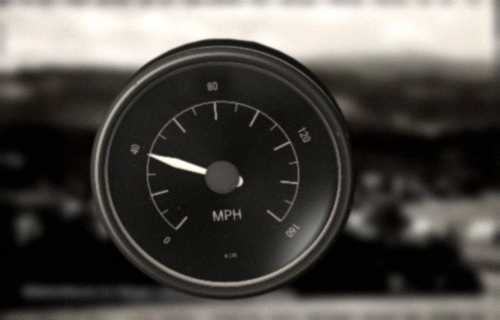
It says 40
